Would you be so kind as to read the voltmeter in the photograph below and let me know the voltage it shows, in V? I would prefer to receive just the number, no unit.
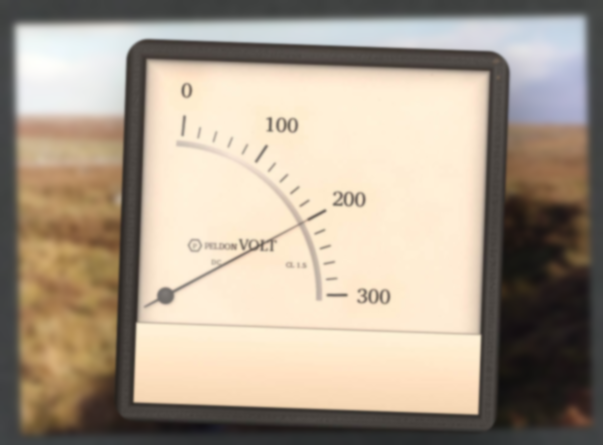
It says 200
